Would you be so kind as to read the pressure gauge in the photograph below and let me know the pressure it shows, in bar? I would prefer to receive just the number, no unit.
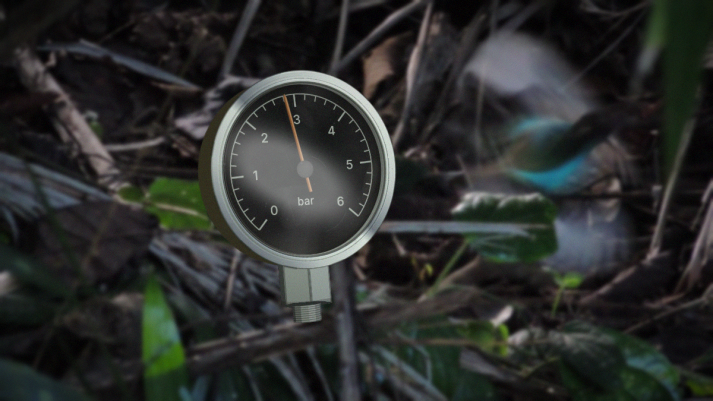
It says 2.8
